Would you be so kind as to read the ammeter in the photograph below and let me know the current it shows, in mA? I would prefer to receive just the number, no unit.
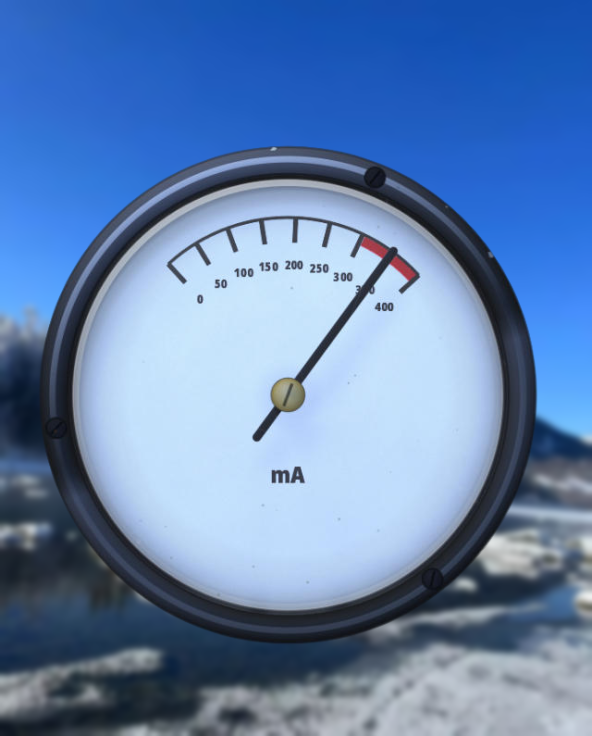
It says 350
